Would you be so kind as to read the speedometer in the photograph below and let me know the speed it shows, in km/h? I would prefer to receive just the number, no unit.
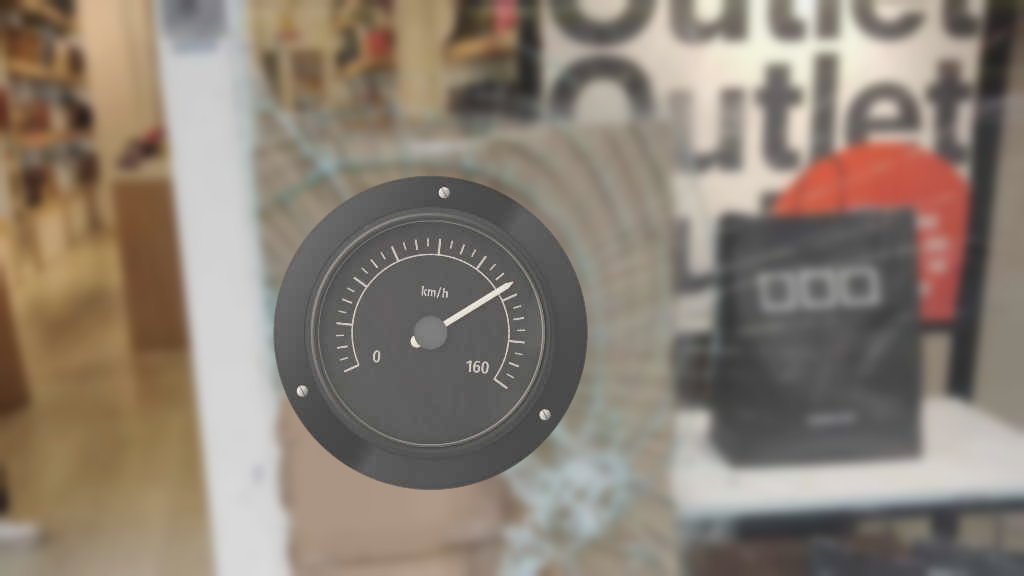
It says 115
